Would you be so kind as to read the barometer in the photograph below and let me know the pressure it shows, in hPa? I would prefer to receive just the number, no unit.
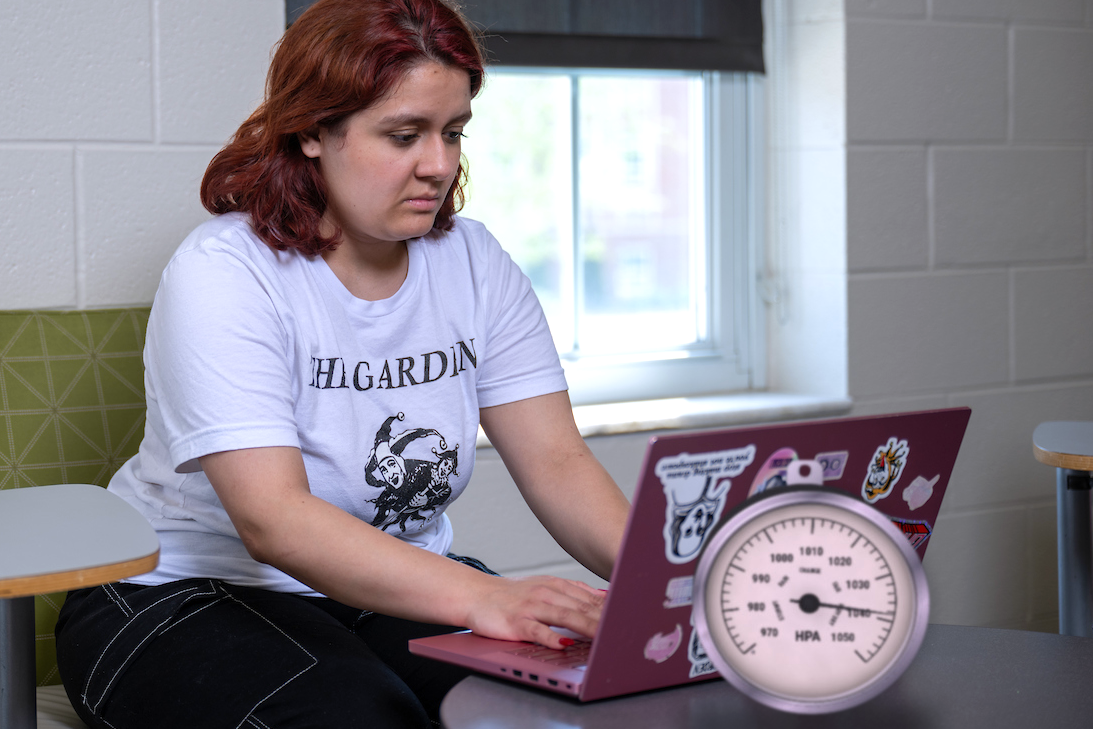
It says 1038
